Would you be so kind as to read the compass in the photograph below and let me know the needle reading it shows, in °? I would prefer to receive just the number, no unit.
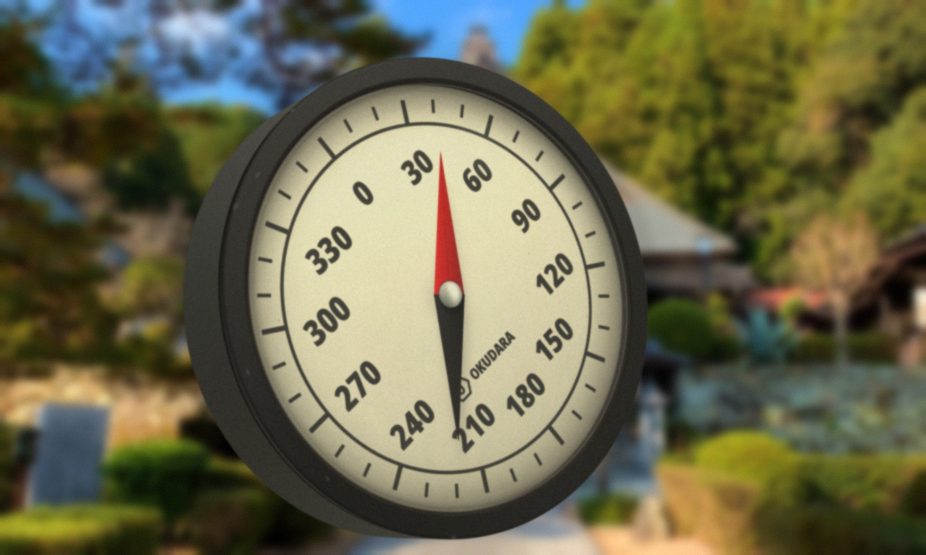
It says 40
